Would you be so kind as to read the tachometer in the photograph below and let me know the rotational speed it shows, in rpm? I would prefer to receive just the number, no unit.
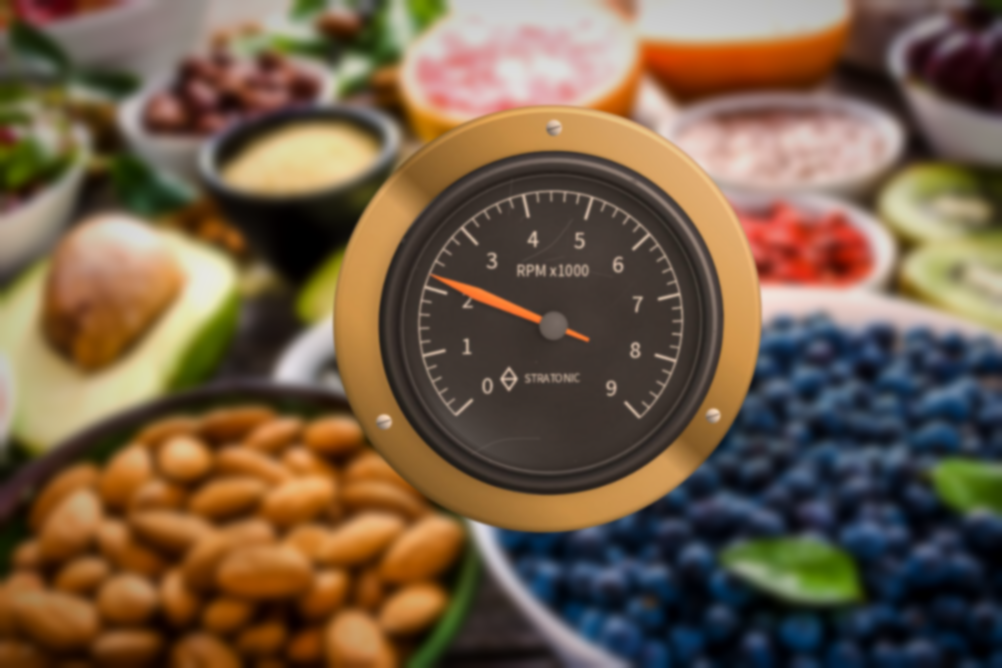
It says 2200
